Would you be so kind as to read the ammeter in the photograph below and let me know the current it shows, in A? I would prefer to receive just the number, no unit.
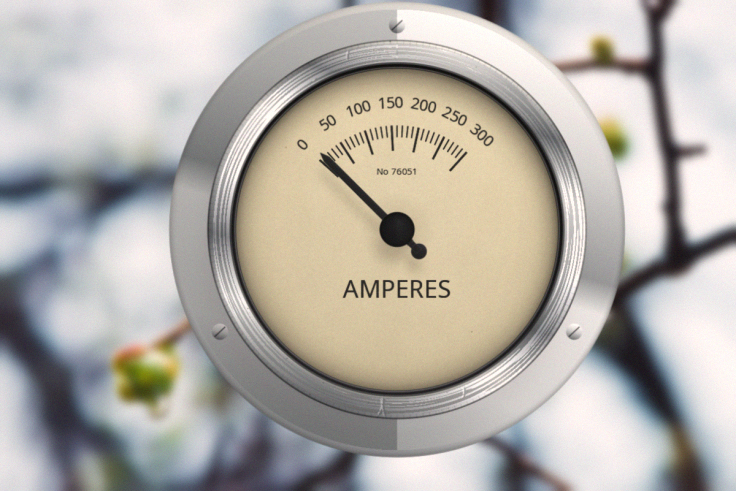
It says 10
